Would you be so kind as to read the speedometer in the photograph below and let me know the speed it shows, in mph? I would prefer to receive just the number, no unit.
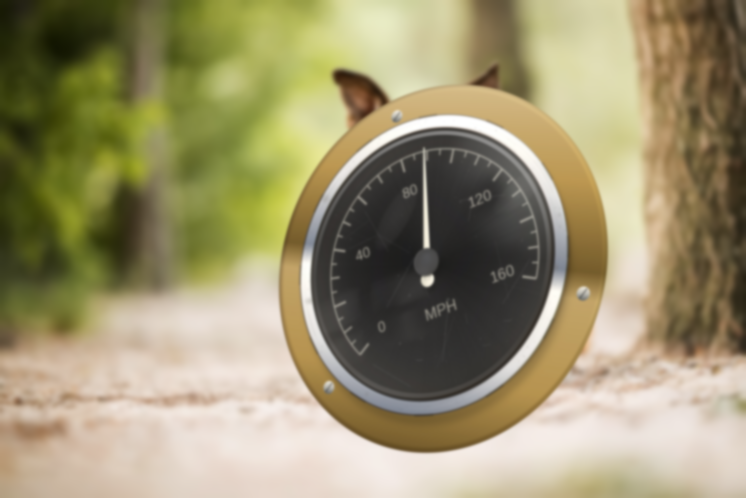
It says 90
